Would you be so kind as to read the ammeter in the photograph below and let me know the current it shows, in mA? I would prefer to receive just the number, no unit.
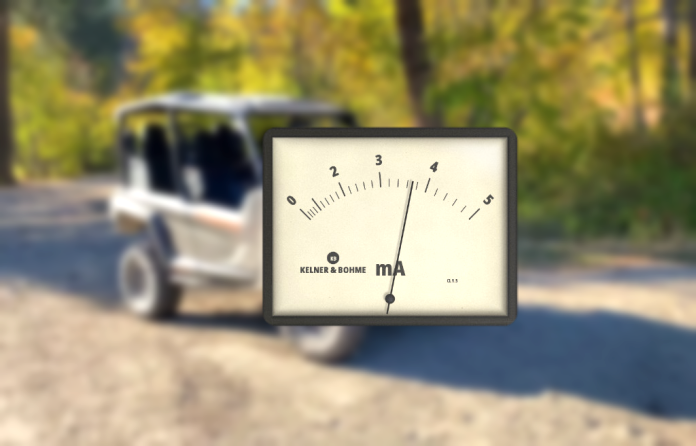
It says 3.7
